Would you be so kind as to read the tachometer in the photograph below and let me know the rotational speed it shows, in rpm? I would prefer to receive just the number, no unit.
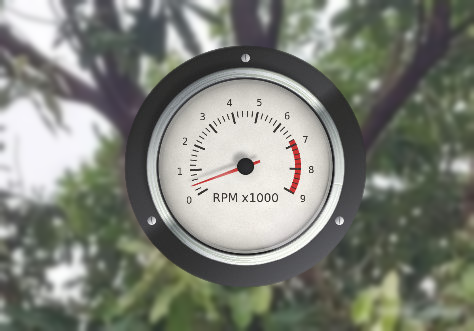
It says 400
